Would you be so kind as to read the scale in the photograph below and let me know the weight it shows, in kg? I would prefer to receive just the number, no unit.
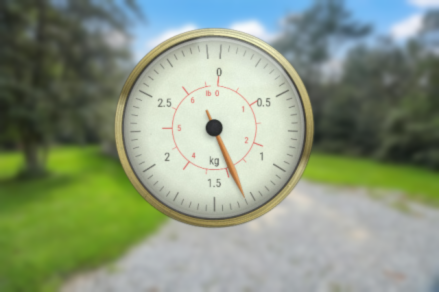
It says 1.3
